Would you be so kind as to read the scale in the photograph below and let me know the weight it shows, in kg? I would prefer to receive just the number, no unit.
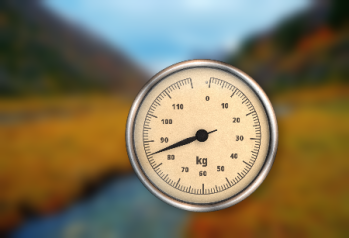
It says 85
